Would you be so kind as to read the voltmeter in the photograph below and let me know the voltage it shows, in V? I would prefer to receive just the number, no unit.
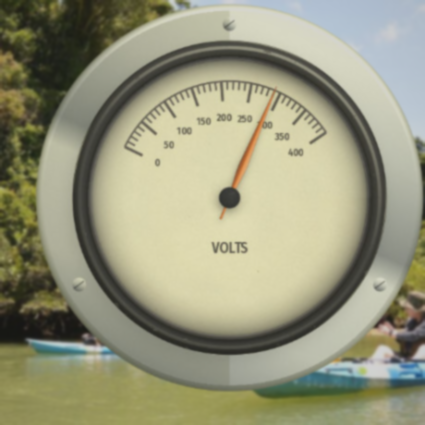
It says 290
